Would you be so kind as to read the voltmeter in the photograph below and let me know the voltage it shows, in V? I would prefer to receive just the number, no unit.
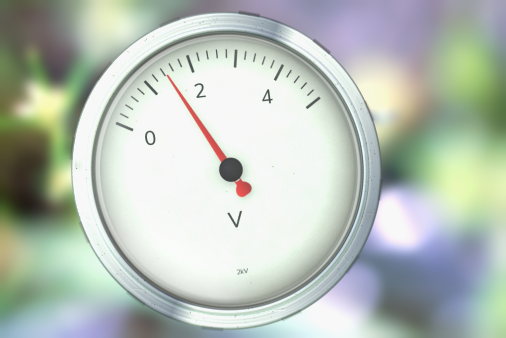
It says 1.4
